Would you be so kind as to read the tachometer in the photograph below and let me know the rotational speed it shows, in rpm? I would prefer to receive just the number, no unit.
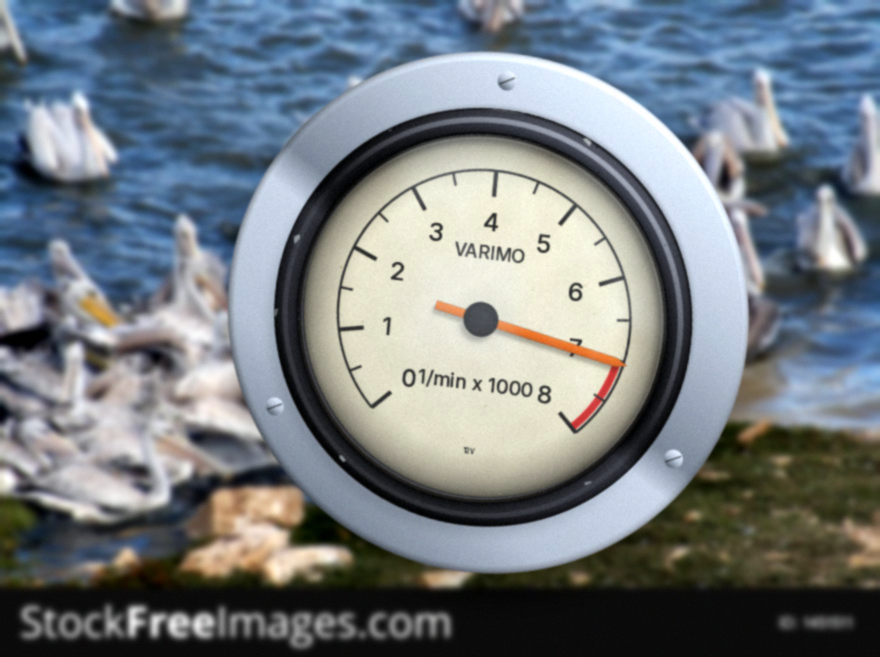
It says 7000
